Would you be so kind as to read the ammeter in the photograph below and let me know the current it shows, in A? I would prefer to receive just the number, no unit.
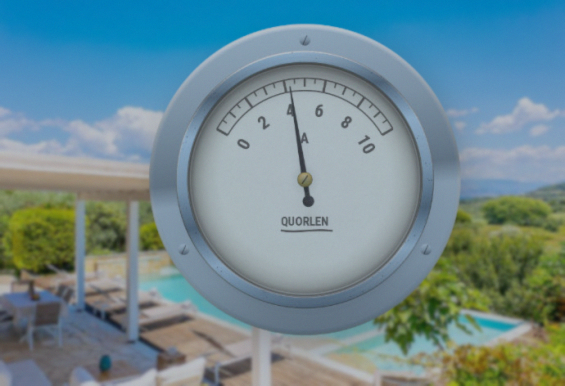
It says 4.25
